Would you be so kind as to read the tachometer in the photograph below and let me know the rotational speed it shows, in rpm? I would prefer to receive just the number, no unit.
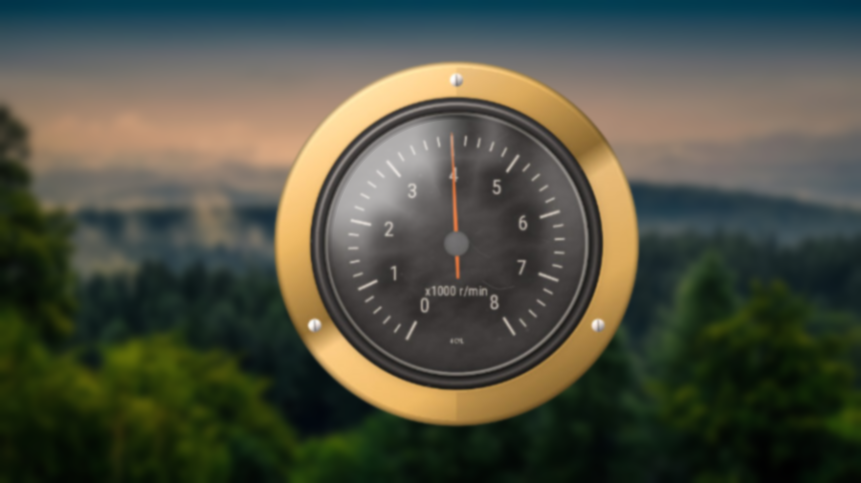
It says 4000
